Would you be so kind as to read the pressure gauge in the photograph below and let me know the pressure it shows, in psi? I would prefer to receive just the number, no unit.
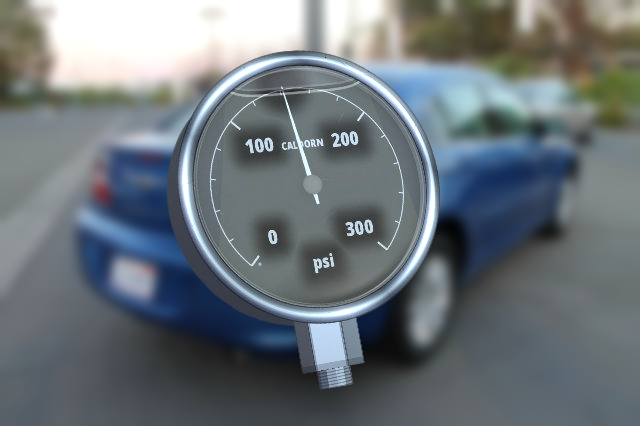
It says 140
